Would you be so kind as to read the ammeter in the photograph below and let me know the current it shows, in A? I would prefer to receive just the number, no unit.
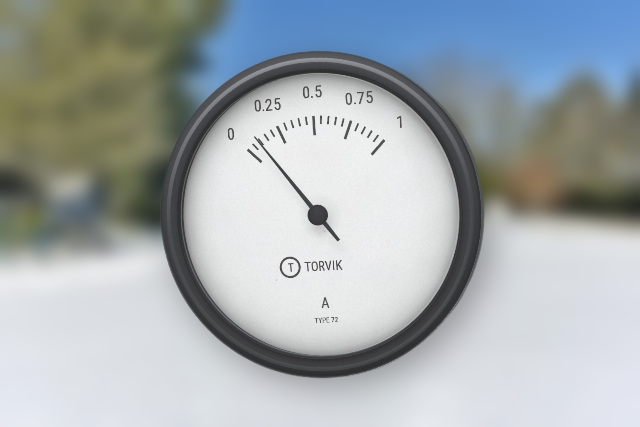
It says 0.1
